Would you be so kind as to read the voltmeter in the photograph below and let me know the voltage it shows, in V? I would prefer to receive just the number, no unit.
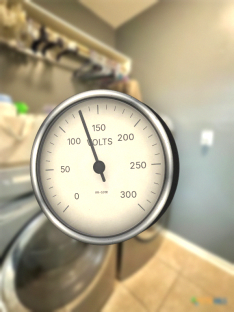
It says 130
